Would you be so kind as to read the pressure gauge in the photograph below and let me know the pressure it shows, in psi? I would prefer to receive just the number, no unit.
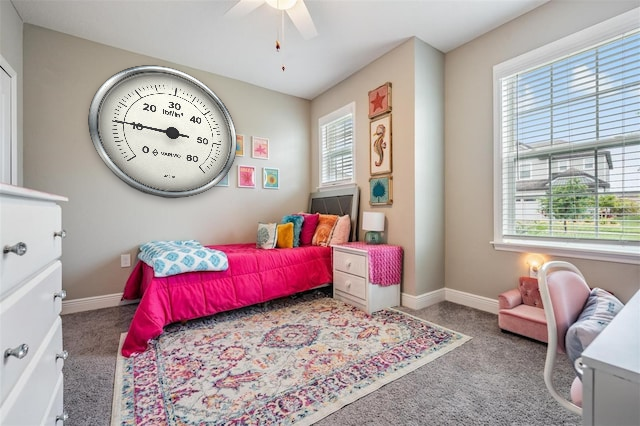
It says 10
